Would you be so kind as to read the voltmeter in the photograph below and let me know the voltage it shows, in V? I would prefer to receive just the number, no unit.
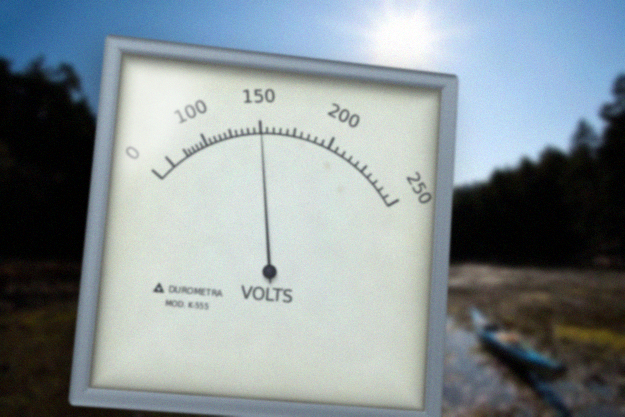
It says 150
